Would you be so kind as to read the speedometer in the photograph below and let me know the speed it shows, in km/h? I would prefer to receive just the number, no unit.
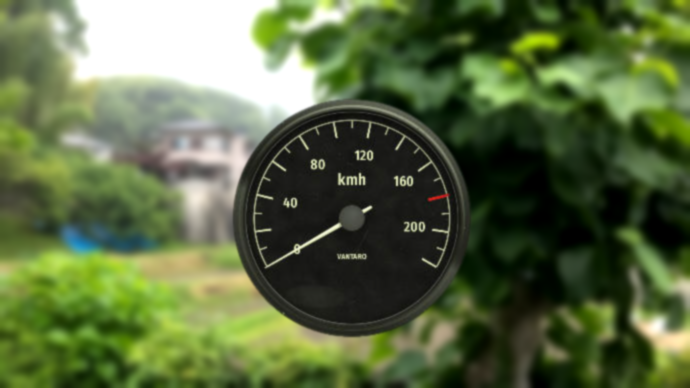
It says 0
